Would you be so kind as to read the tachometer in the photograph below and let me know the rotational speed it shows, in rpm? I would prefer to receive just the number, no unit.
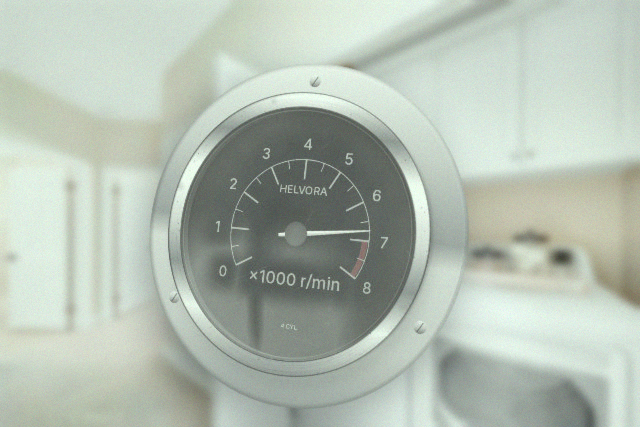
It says 6750
